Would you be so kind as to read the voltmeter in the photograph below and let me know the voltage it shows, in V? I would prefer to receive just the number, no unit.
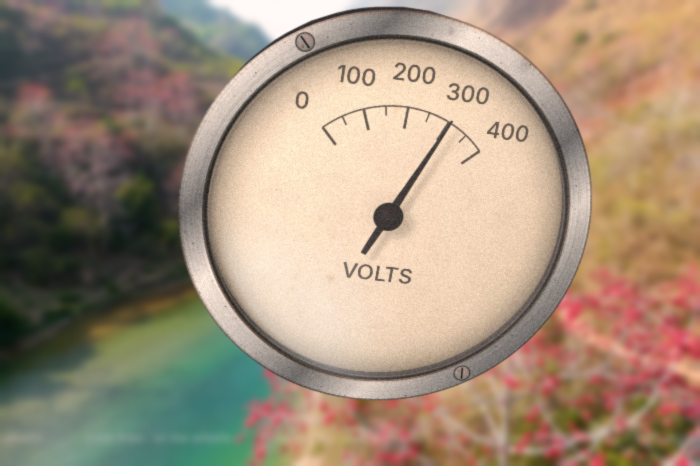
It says 300
